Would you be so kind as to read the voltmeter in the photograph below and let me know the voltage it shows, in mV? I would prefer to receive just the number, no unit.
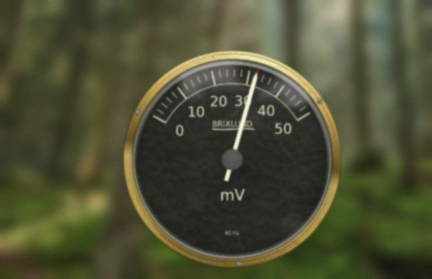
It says 32
